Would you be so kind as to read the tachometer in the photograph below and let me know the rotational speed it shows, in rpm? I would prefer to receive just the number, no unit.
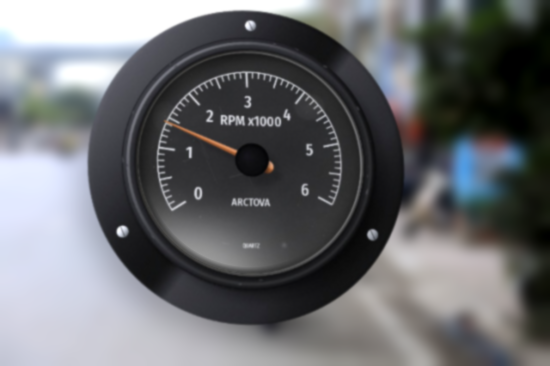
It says 1400
